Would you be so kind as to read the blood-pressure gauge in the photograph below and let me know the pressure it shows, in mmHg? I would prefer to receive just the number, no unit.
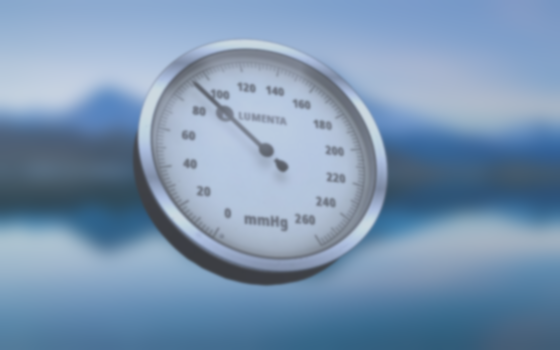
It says 90
